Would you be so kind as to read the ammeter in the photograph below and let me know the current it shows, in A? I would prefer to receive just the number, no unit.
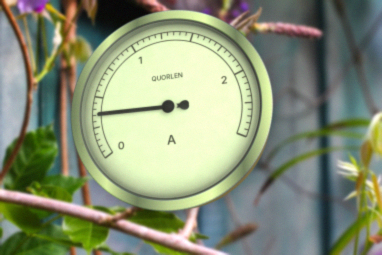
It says 0.35
